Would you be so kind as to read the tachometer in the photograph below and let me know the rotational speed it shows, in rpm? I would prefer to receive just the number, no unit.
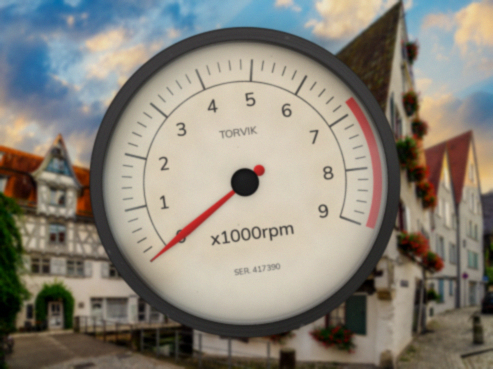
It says 0
